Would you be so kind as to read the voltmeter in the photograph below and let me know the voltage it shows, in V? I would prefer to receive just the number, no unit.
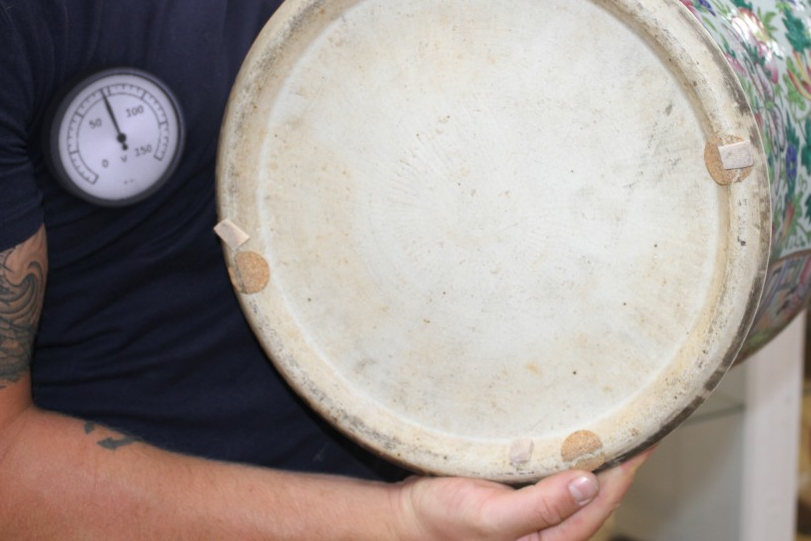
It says 70
